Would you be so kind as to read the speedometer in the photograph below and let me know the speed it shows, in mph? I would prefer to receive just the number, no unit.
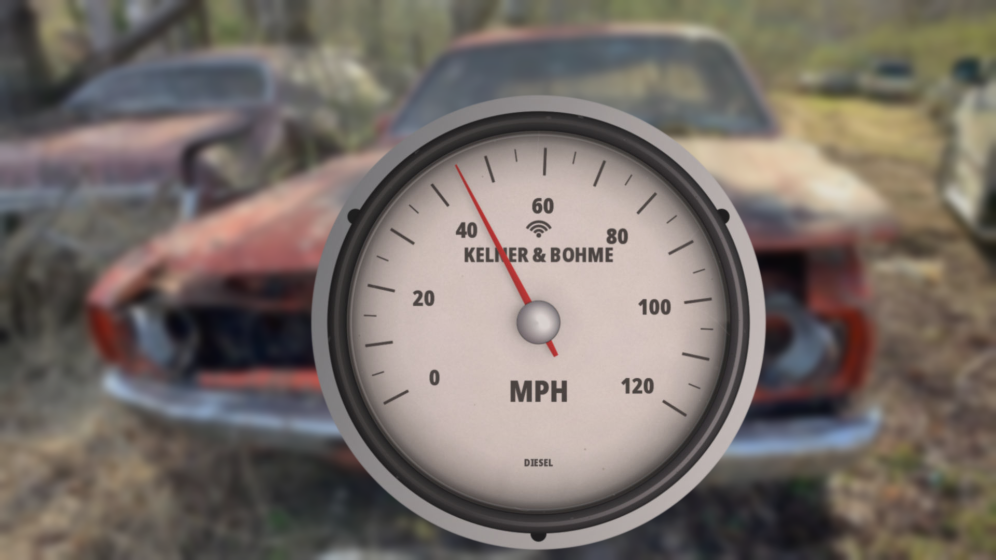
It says 45
